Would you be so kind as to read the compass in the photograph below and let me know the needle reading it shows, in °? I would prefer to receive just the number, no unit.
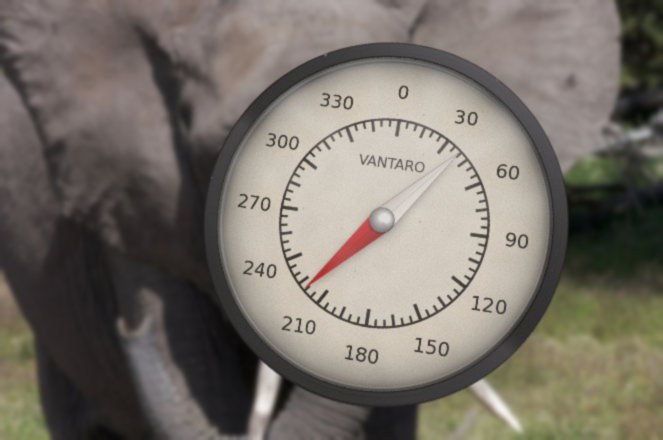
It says 220
